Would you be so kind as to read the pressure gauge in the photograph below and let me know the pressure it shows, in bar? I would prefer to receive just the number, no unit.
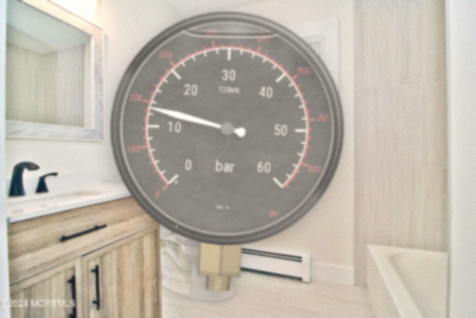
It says 13
